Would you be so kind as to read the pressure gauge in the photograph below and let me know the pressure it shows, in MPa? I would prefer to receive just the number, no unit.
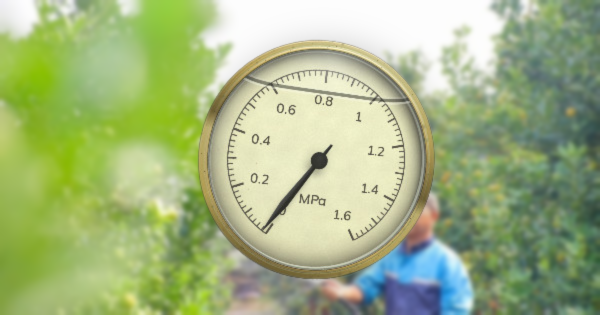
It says 0.02
